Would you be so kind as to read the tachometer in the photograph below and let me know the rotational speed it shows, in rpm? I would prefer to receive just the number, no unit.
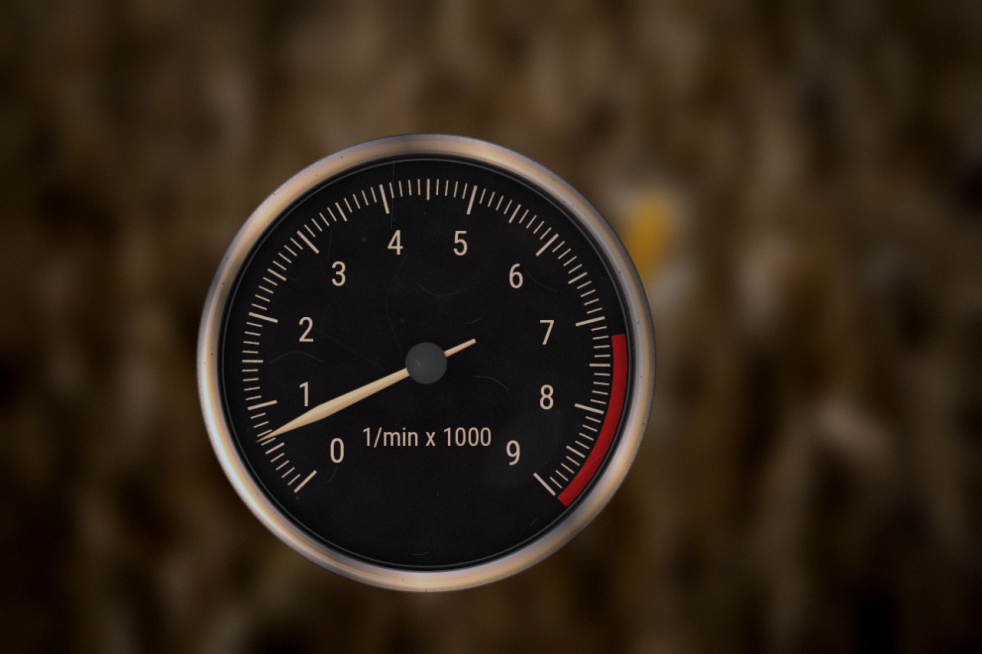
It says 650
